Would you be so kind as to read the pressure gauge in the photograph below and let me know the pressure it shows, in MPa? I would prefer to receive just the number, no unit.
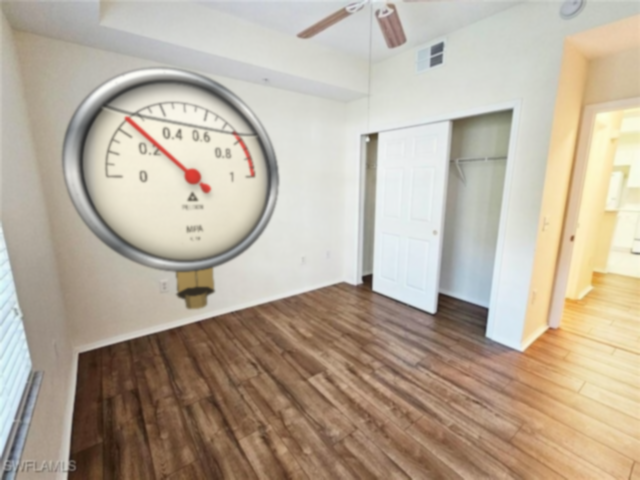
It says 0.25
